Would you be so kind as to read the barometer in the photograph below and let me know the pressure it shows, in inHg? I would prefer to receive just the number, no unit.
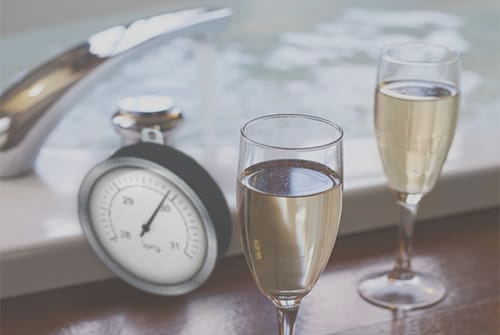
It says 29.9
